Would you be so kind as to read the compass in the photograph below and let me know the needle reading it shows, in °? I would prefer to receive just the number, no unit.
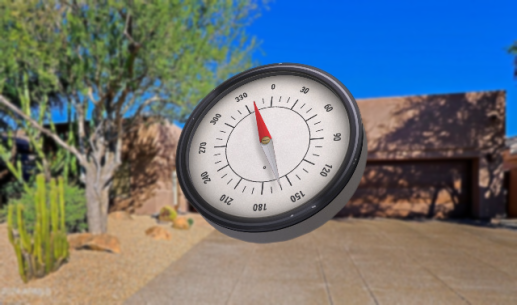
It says 340
